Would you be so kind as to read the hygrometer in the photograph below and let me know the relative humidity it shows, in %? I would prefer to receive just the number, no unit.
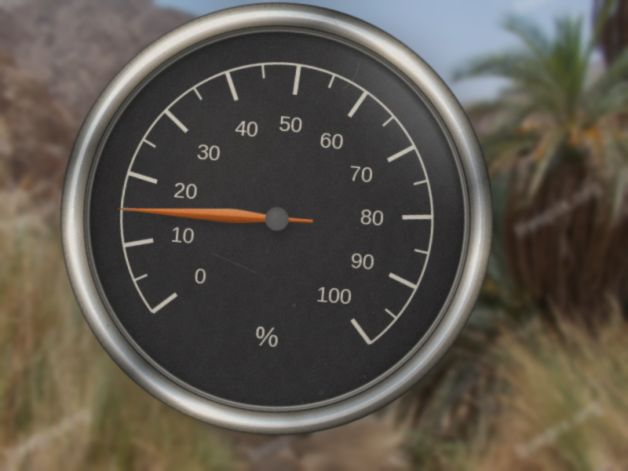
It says 15
